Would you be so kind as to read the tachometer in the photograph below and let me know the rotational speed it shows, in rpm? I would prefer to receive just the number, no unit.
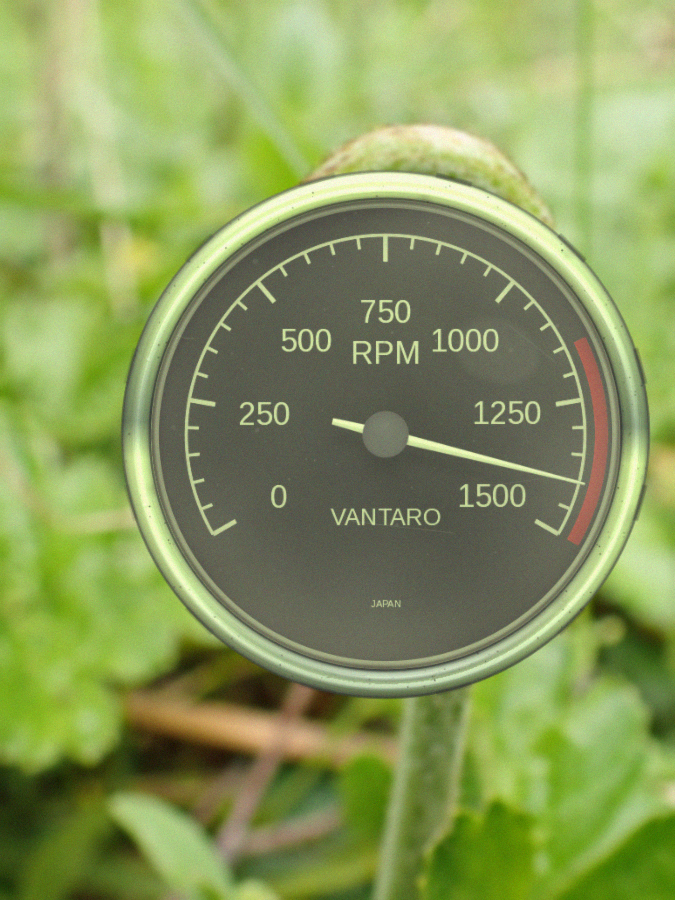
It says 1400
